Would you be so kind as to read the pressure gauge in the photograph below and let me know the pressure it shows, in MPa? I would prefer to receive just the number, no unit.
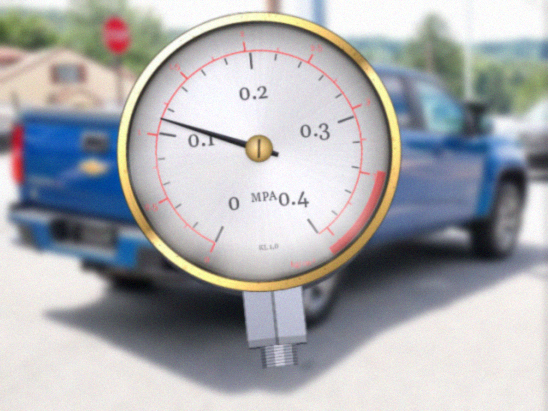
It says 0.11
